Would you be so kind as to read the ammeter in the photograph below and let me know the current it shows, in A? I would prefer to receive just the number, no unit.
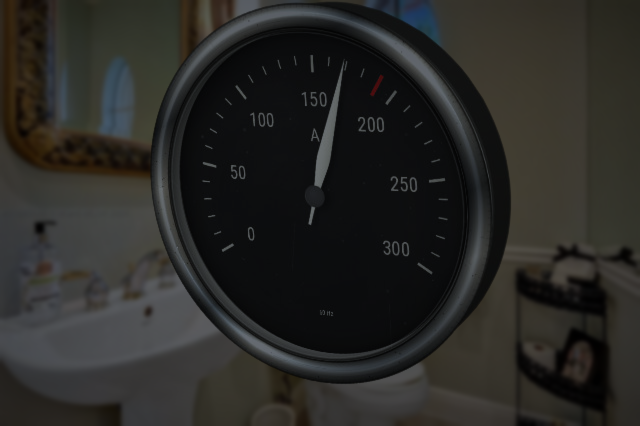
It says 170
